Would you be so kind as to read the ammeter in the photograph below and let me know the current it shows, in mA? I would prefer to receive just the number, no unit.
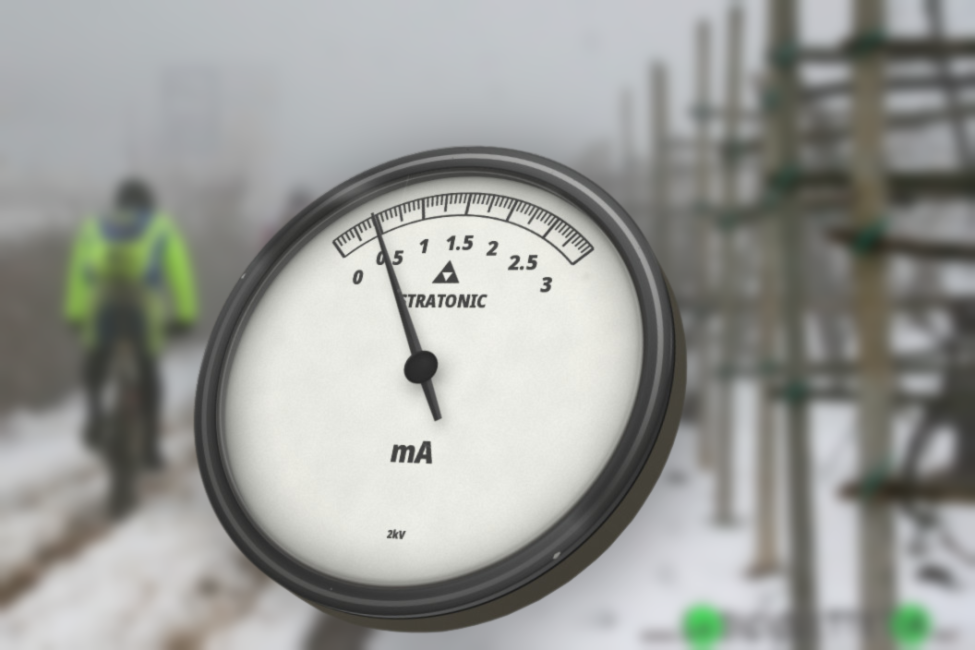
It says 0.5
